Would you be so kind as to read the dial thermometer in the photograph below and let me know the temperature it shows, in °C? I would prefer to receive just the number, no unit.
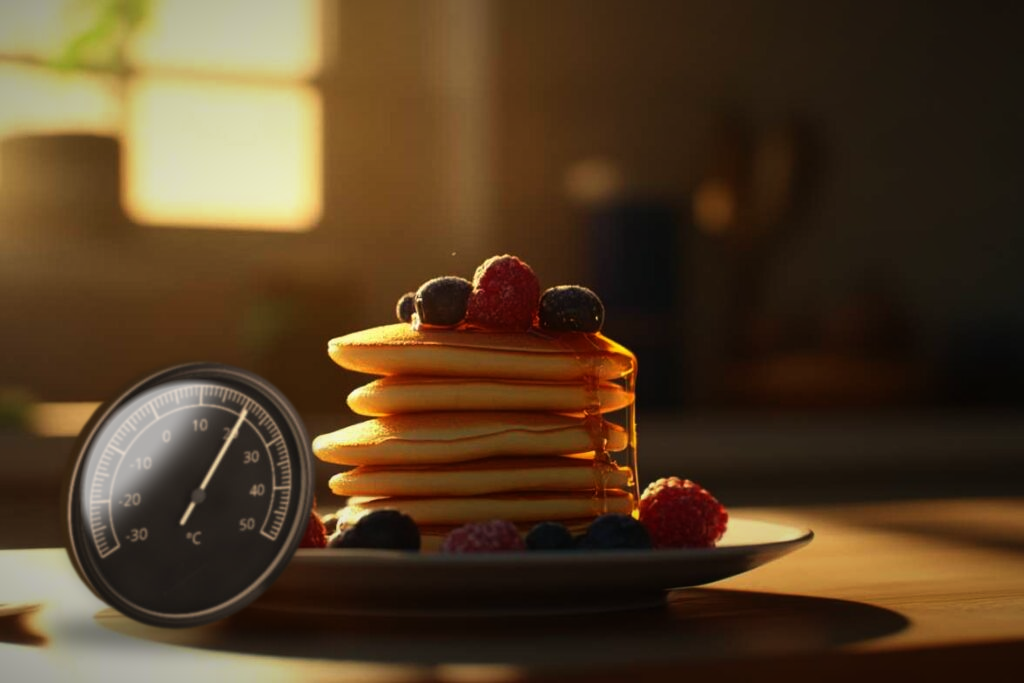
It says 20
